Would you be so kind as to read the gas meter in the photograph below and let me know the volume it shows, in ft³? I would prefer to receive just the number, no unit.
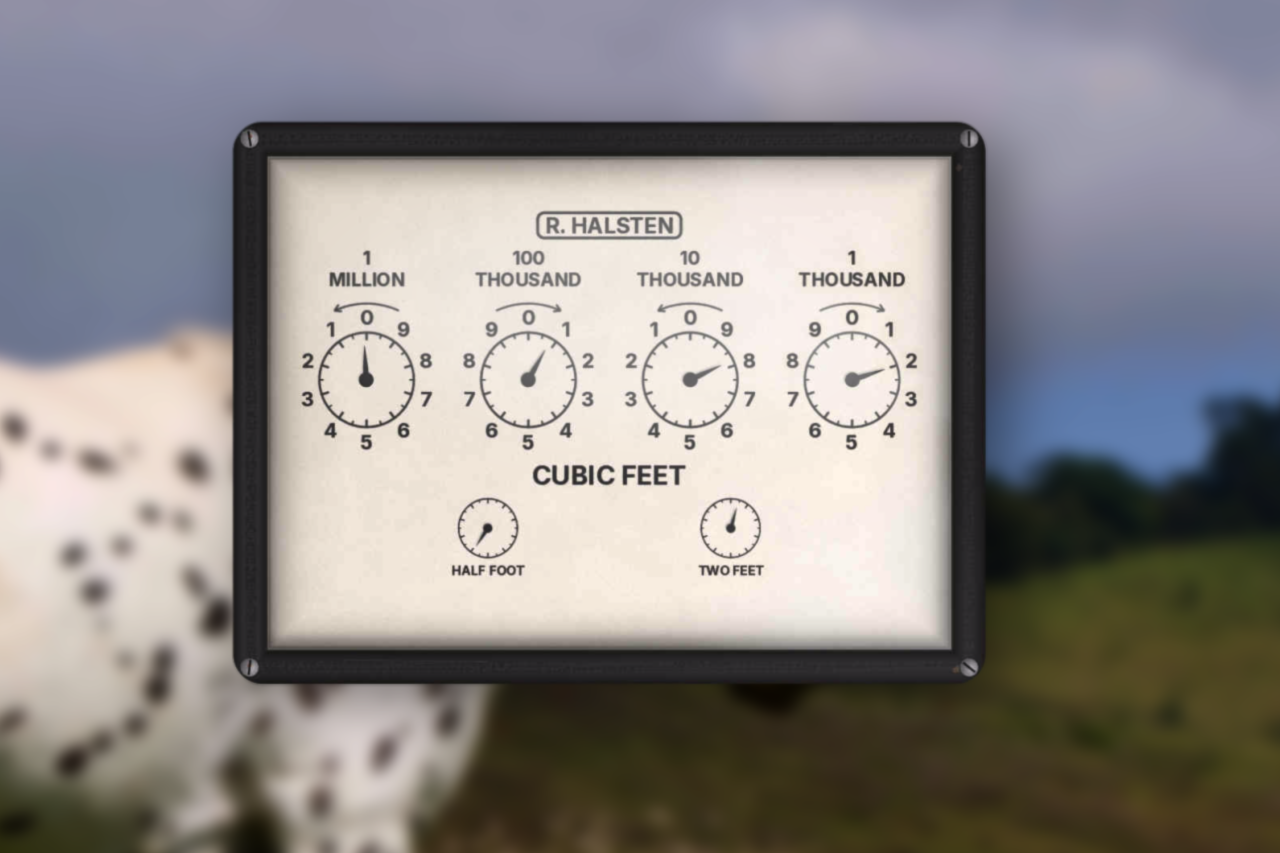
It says 8200
